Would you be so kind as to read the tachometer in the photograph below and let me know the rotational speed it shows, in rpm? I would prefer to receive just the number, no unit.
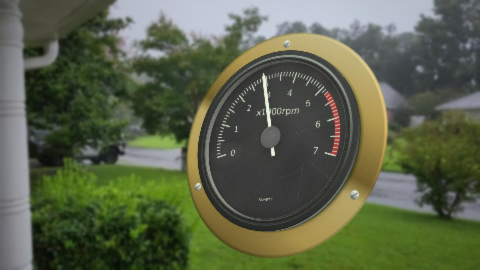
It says 3000
